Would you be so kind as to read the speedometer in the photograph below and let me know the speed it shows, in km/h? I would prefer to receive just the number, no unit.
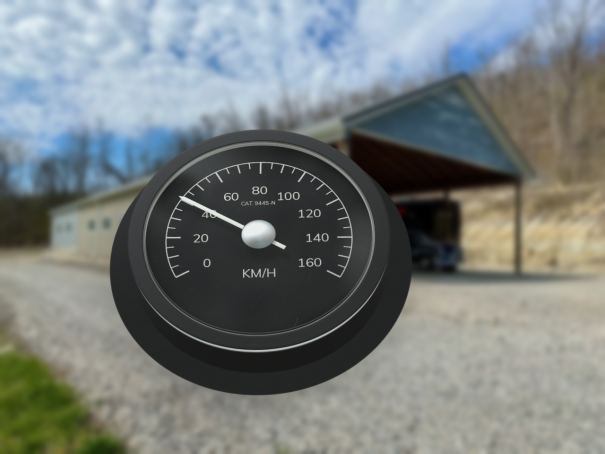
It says 40
